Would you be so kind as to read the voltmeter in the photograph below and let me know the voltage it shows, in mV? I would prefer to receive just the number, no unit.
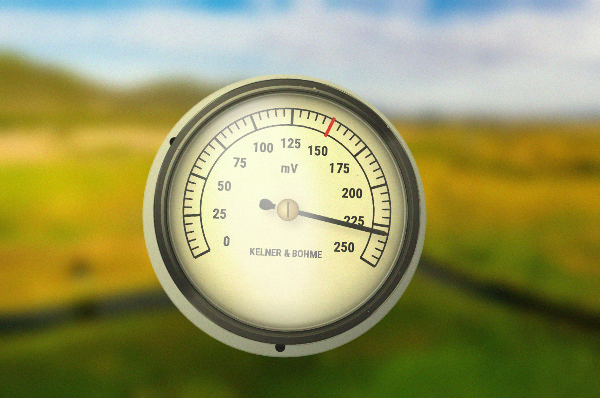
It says 230
